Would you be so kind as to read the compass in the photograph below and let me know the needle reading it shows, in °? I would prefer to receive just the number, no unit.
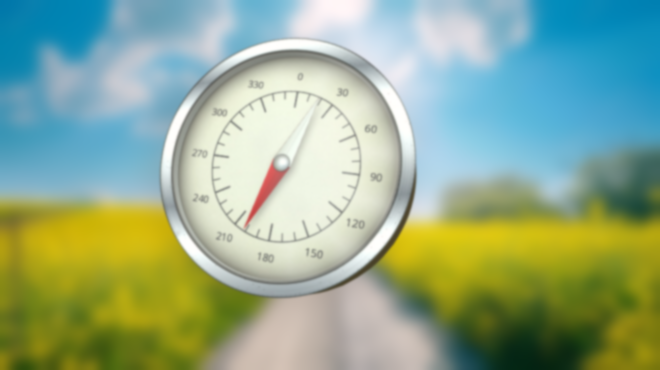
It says 200
